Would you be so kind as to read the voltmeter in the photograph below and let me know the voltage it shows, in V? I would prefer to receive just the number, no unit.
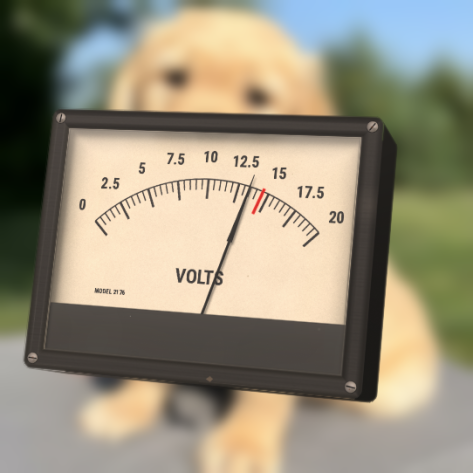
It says 13.5
